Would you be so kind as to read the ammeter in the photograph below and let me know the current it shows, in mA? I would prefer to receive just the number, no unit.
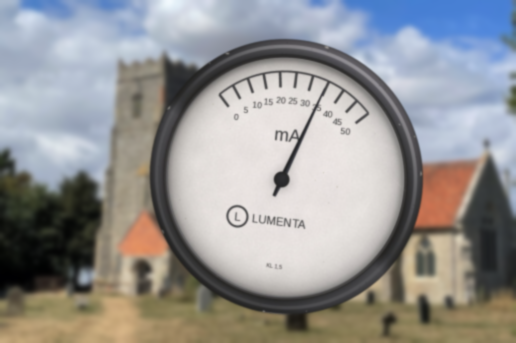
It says 35
